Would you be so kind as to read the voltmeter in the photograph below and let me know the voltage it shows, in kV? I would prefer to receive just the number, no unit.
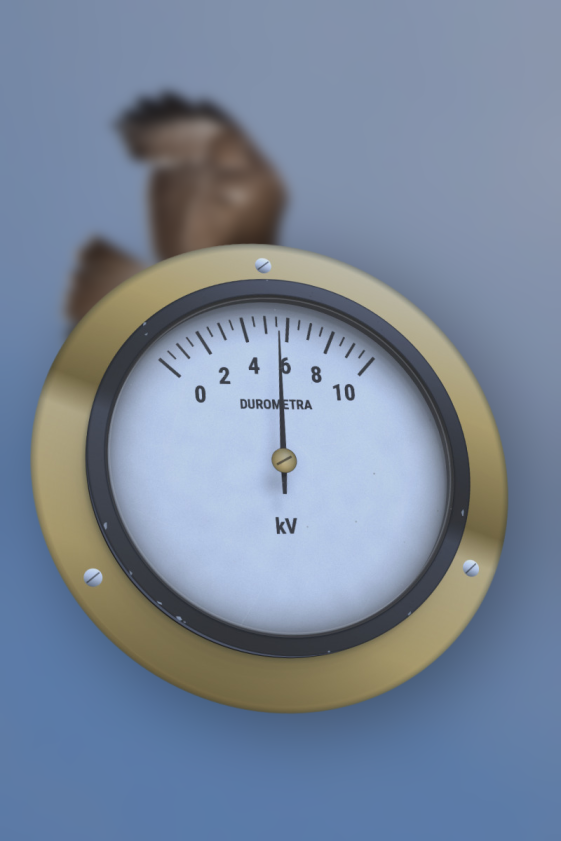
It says 5.5
